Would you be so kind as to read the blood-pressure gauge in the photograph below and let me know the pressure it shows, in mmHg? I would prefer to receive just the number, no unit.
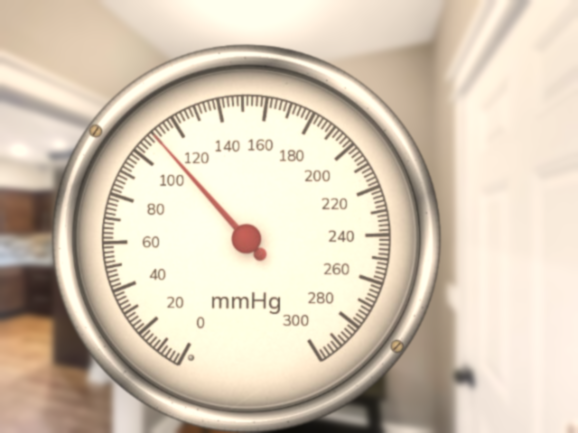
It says 110
